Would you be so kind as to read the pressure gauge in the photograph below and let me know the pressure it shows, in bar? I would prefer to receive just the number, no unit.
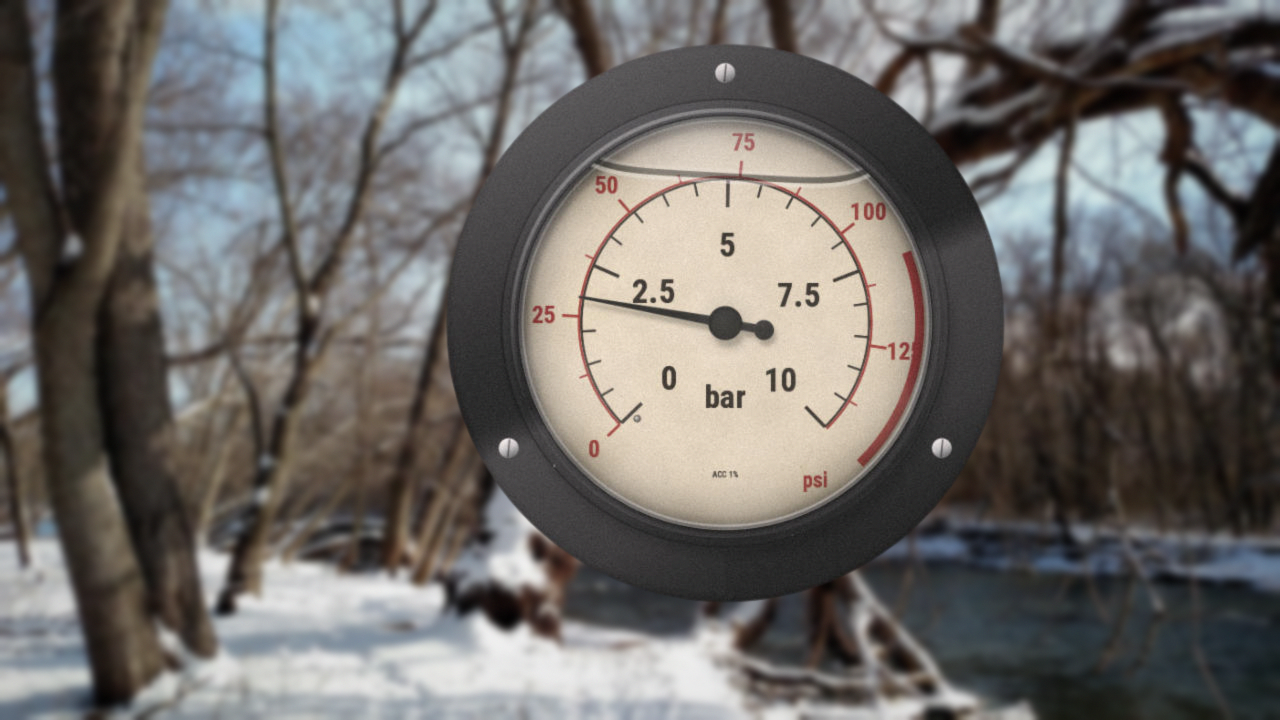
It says 2
